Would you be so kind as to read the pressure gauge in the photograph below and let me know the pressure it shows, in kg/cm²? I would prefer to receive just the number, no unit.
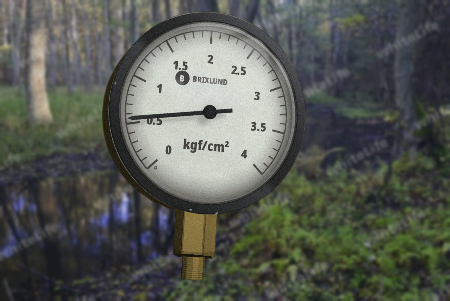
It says 0.55
